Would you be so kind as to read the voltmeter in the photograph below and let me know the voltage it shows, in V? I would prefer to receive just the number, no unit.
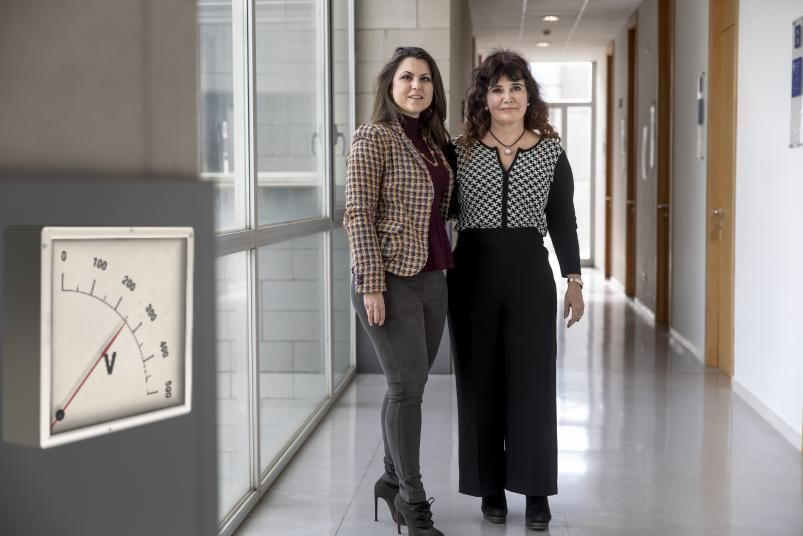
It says 250
